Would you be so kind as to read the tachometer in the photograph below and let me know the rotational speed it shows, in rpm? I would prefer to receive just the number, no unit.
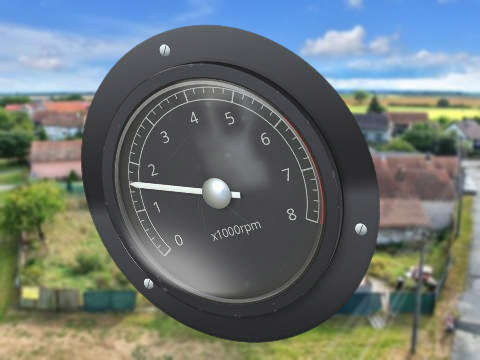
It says 1600
